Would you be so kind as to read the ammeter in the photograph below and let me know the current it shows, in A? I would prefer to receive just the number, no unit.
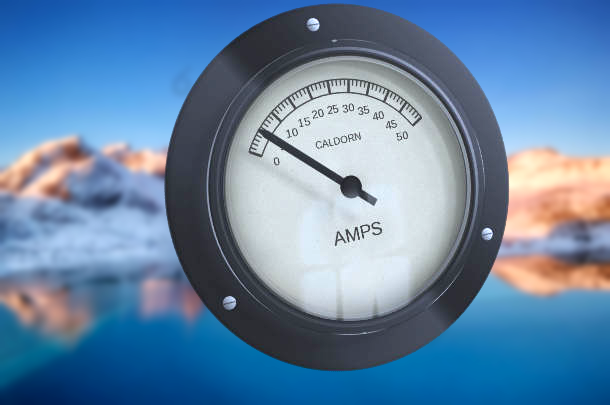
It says 5
